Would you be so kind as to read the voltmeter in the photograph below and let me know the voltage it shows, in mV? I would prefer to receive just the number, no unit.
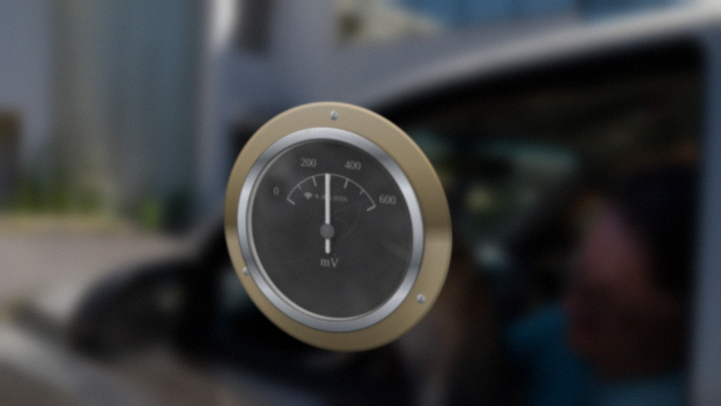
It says 300
